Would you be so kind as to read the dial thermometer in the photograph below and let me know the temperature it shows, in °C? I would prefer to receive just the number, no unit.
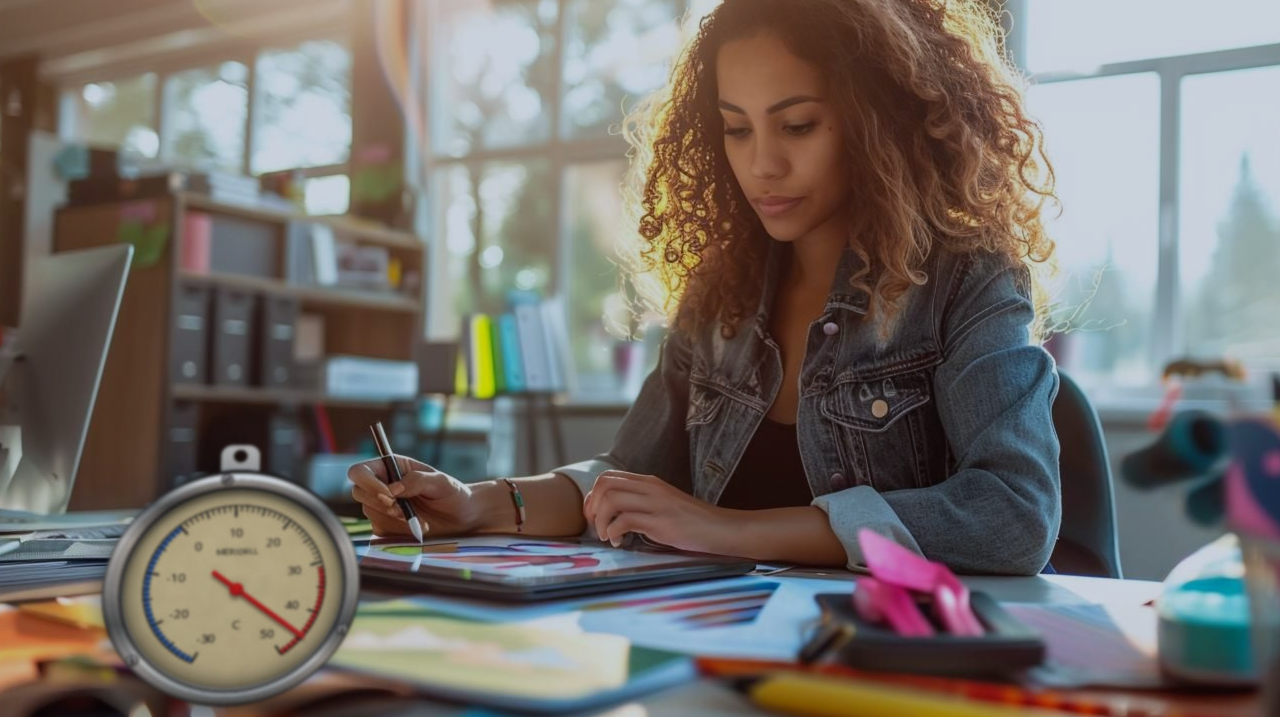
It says 45
